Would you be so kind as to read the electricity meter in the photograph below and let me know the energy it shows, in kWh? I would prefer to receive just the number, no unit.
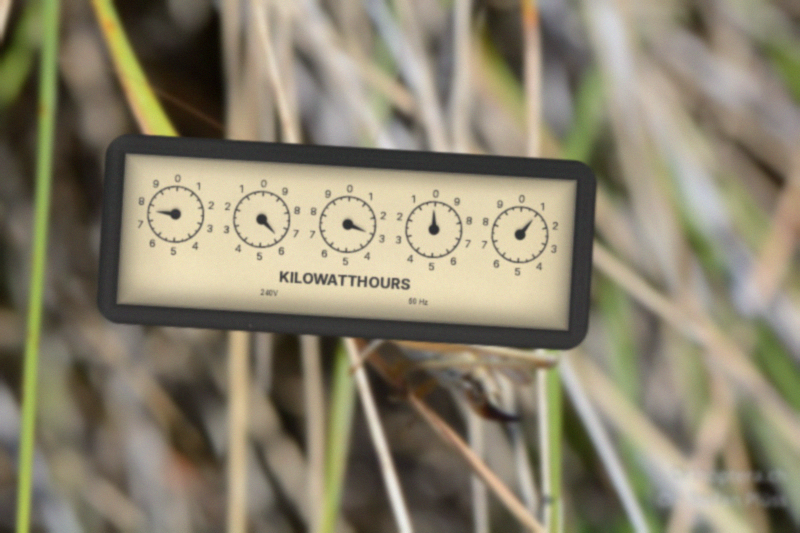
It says 76301
